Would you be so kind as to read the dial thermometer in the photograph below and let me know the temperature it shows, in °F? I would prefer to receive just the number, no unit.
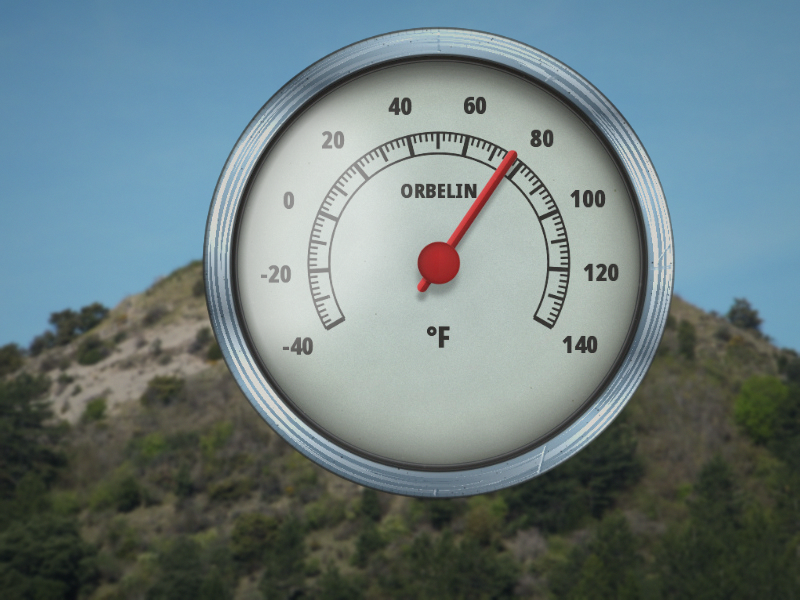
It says 76
